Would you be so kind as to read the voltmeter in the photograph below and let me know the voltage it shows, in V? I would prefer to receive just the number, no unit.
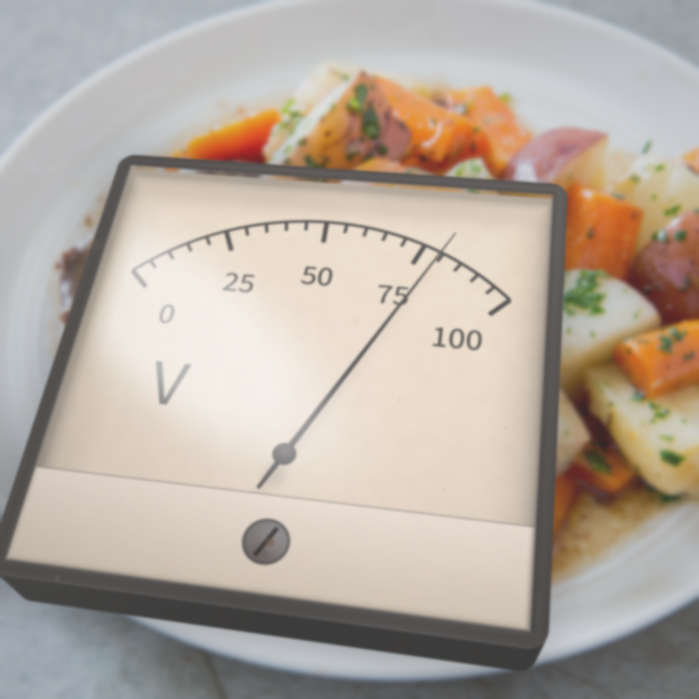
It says 80
